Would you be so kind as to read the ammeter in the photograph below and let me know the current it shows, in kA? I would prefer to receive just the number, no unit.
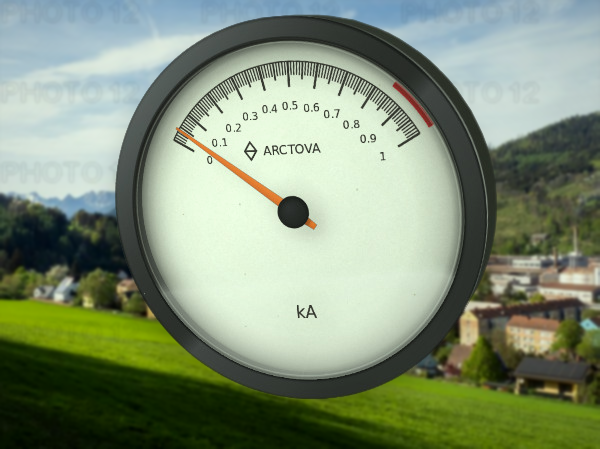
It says 0.05
